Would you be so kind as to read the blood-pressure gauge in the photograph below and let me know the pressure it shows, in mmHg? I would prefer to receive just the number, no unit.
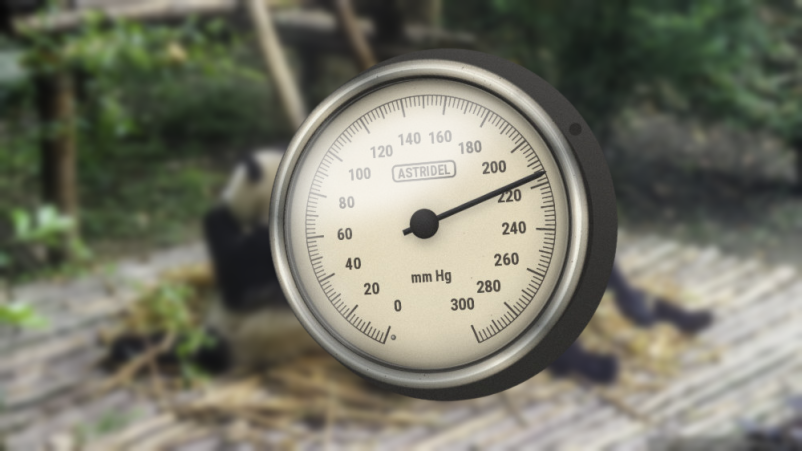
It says 216
